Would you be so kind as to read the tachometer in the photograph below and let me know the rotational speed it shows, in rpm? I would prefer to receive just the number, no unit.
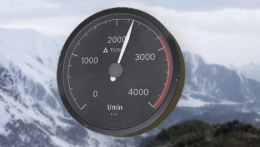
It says 2300
